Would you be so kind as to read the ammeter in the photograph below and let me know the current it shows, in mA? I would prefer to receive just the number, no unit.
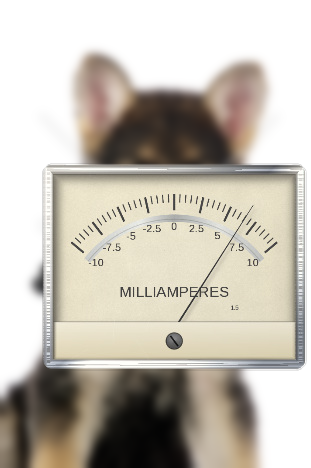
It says 6.5
